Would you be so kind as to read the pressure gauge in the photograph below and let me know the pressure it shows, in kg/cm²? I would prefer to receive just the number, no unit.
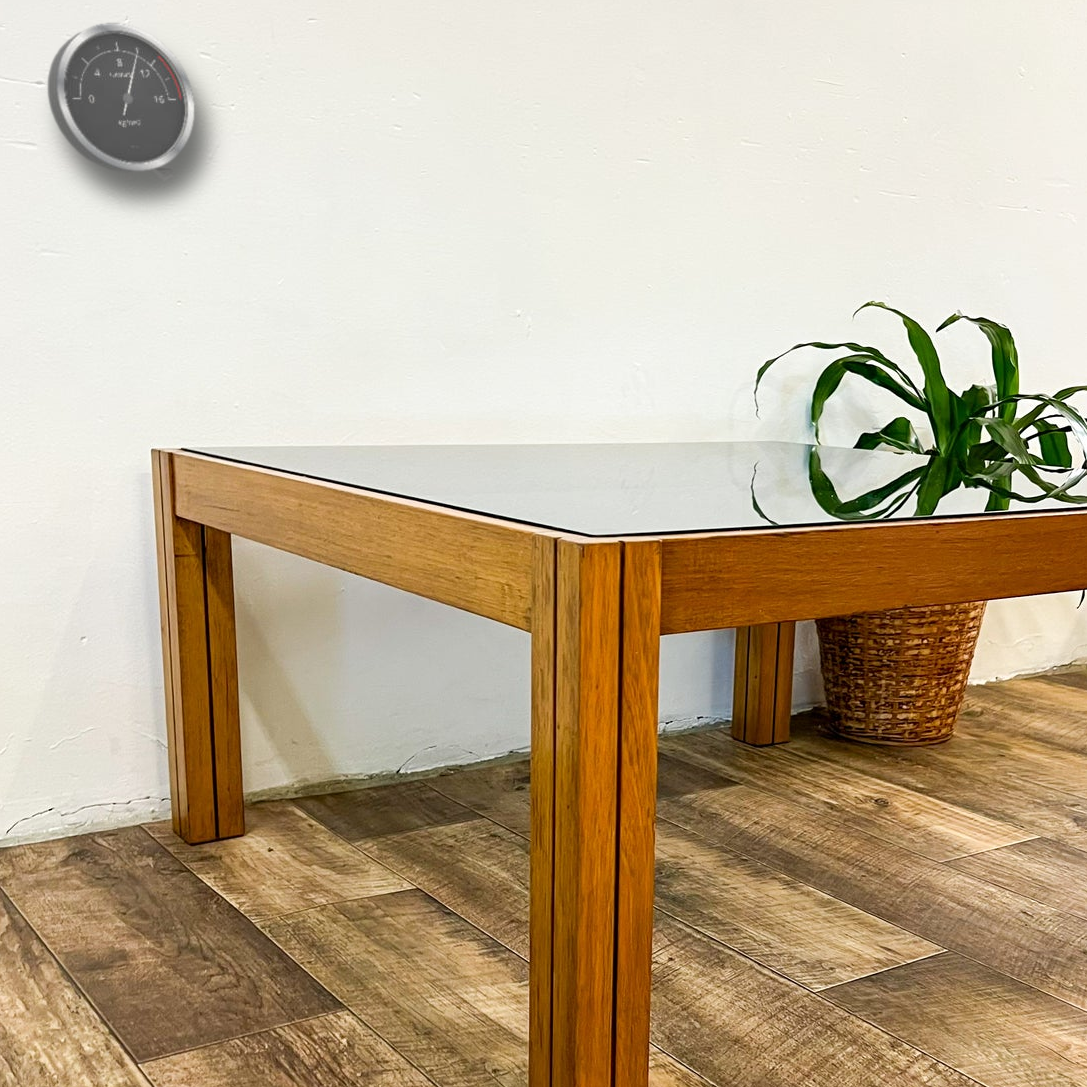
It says 10
